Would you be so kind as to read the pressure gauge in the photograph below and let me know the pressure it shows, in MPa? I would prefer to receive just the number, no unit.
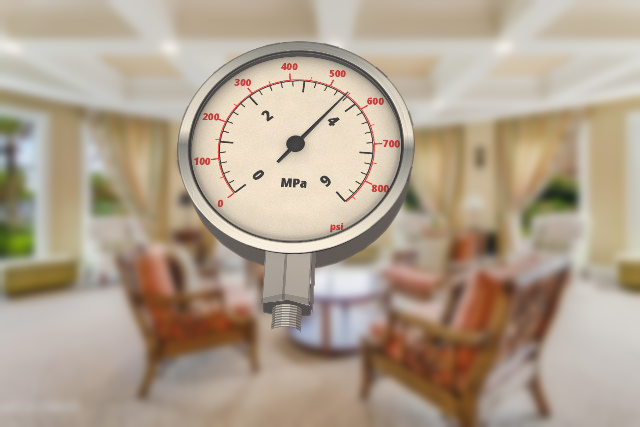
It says 3.8
